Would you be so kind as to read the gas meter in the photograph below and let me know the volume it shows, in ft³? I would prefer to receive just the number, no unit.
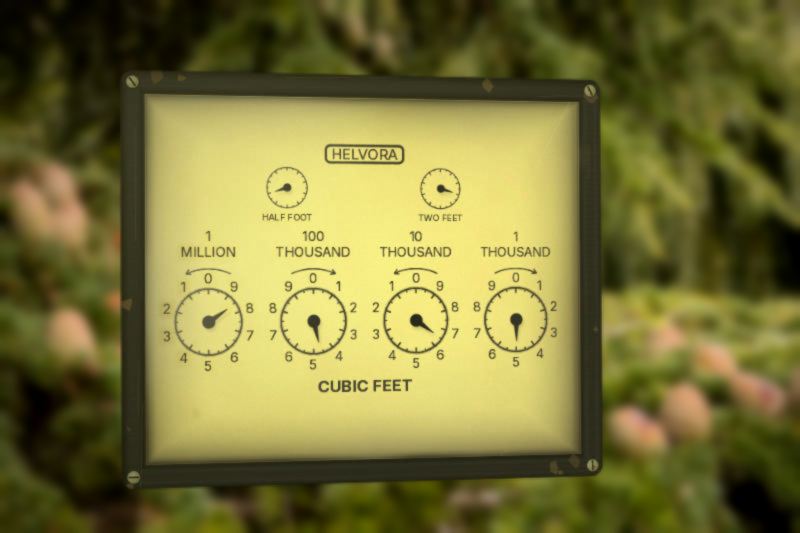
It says 846500
